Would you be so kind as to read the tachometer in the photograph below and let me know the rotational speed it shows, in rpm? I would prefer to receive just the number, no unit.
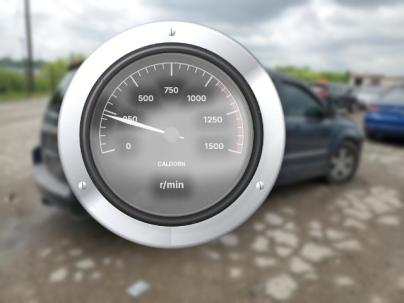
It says 225
